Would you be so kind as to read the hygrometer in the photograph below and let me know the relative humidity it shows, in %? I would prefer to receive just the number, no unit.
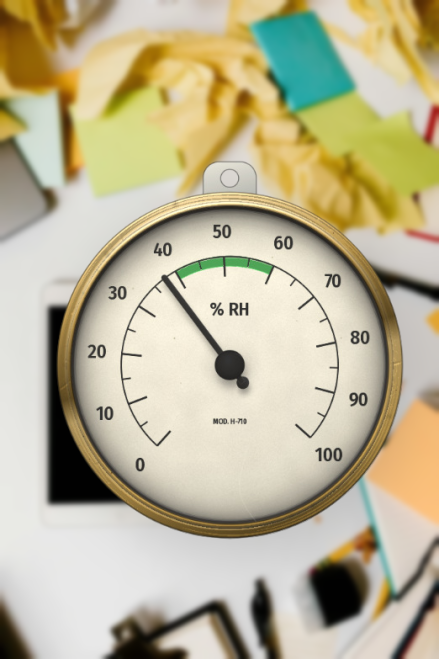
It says 37.5
